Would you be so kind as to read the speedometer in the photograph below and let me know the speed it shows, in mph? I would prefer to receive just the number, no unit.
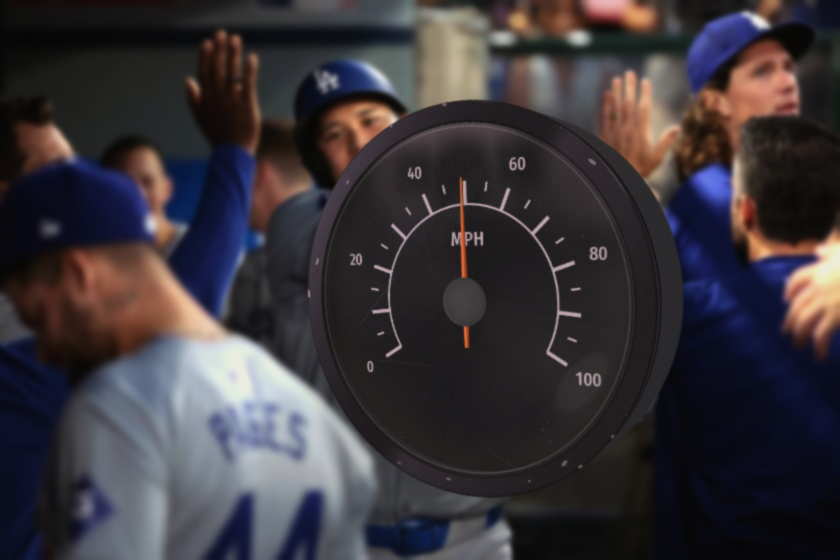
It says 50
